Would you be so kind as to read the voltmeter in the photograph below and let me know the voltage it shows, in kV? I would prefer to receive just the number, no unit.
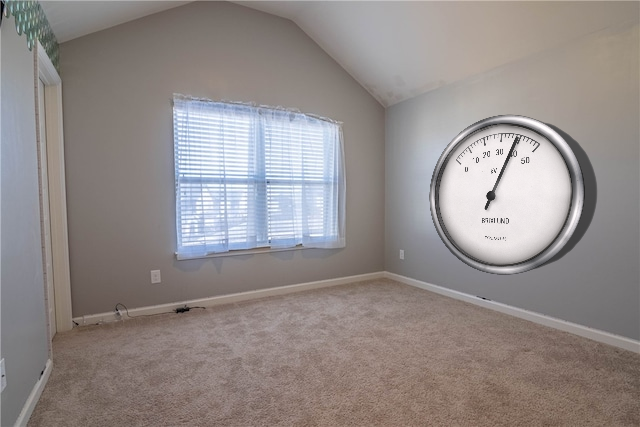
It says 40
